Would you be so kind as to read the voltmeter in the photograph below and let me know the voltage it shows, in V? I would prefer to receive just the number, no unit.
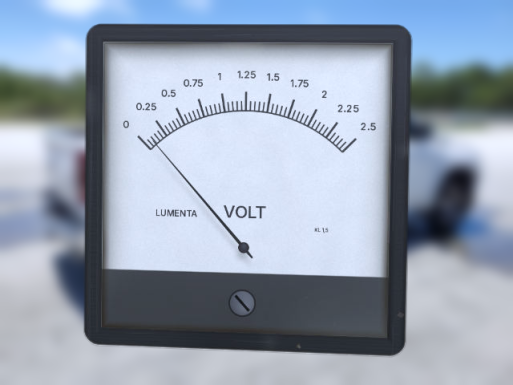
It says 0.1
